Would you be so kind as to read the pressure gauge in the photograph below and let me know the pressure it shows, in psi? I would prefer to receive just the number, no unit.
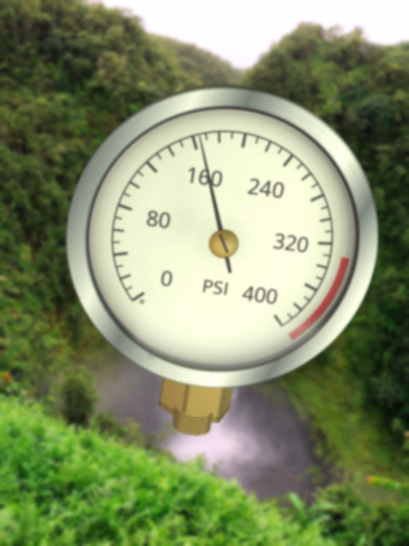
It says 165
